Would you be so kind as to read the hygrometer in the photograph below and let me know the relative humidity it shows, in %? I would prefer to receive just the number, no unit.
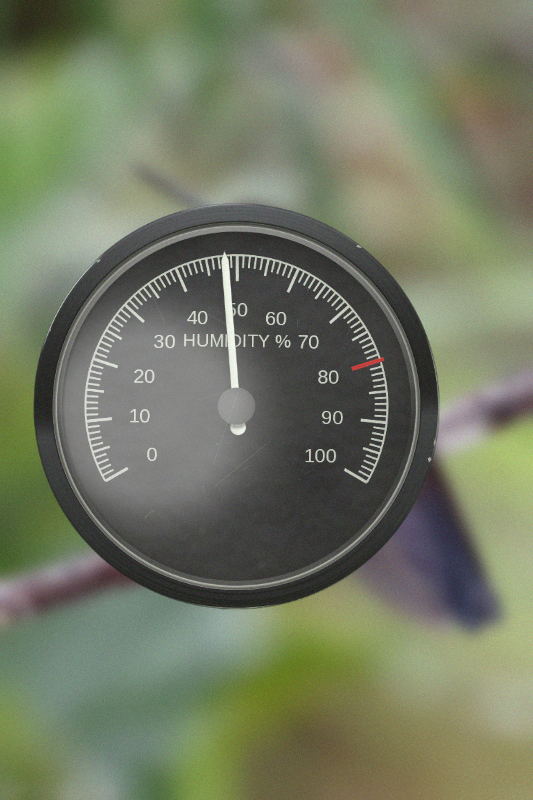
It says 48
